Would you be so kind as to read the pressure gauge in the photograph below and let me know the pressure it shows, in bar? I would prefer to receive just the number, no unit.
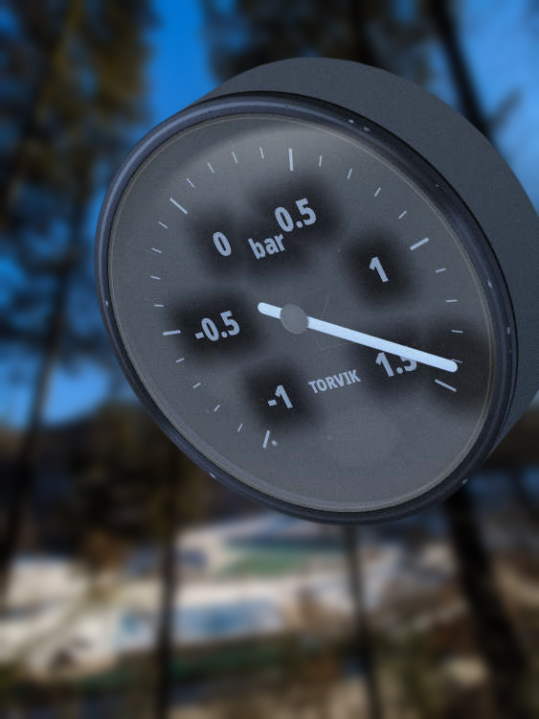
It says 1.4
